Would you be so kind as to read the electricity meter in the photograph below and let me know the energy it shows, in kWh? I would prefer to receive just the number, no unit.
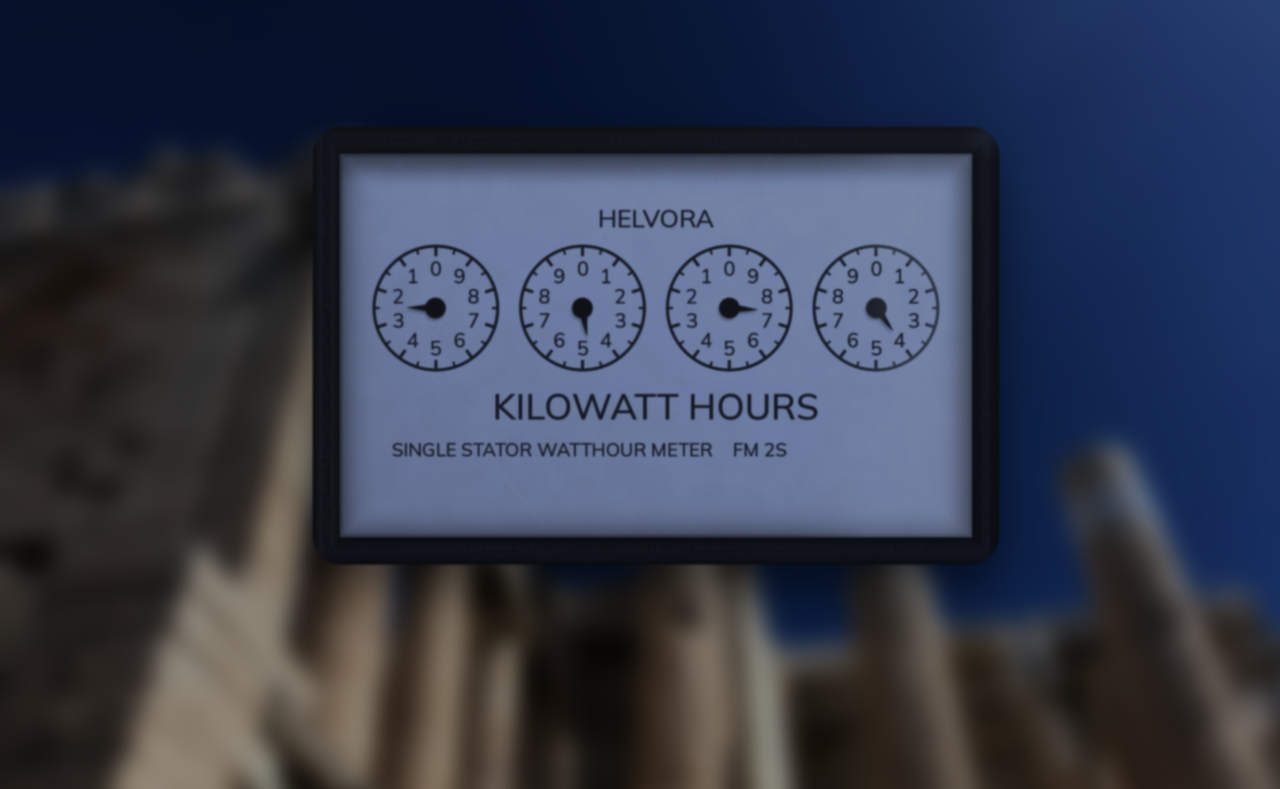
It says 2474
